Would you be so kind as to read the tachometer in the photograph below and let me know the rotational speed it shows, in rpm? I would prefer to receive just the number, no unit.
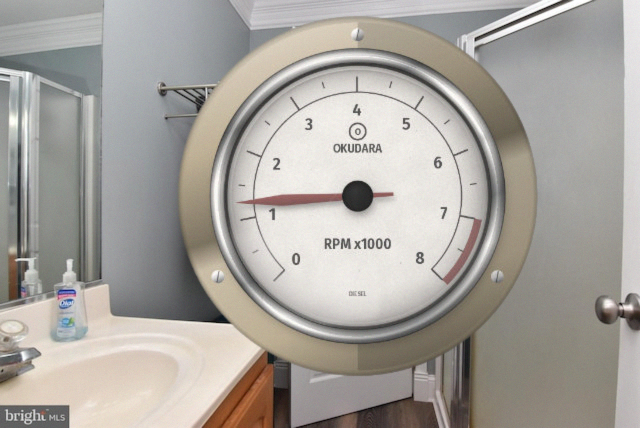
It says 1250
